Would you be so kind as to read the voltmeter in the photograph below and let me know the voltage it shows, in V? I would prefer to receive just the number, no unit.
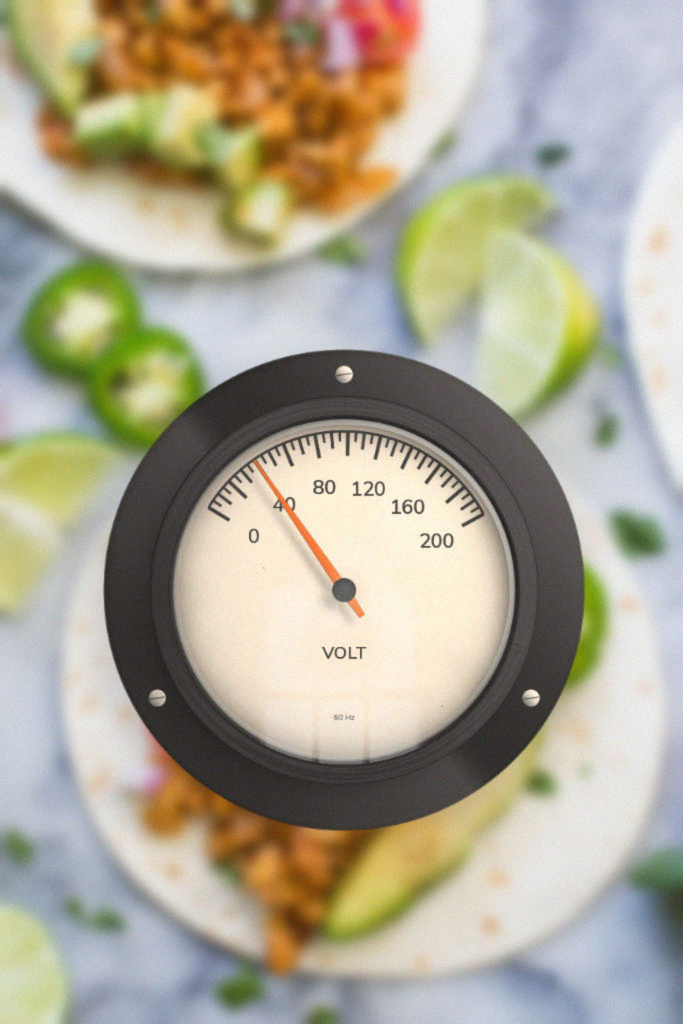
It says 40
